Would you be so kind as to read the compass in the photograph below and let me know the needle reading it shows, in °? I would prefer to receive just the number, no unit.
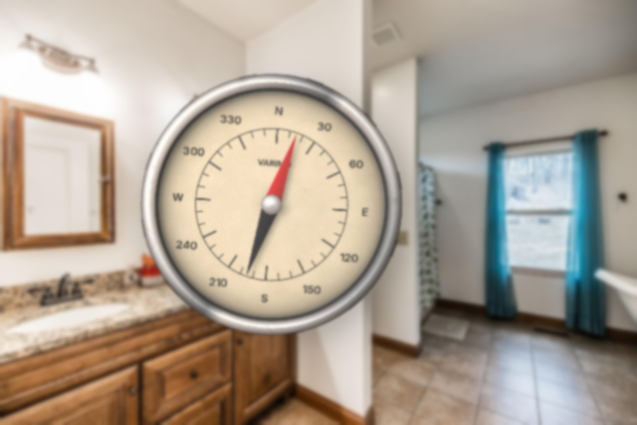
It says 15
